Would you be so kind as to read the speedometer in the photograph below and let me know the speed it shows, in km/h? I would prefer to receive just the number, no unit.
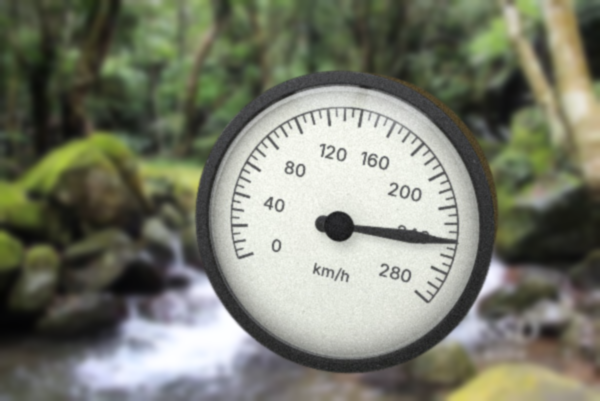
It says 240
